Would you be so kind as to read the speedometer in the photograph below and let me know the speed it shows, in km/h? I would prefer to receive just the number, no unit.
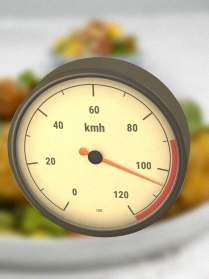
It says 105
